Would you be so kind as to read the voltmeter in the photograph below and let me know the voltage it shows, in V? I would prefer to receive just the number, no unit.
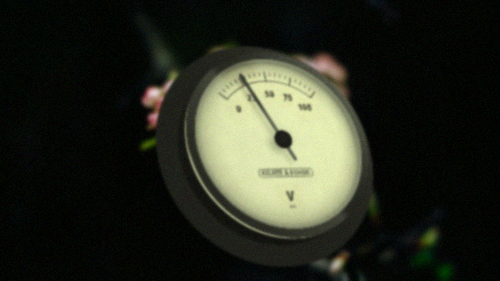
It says 25
